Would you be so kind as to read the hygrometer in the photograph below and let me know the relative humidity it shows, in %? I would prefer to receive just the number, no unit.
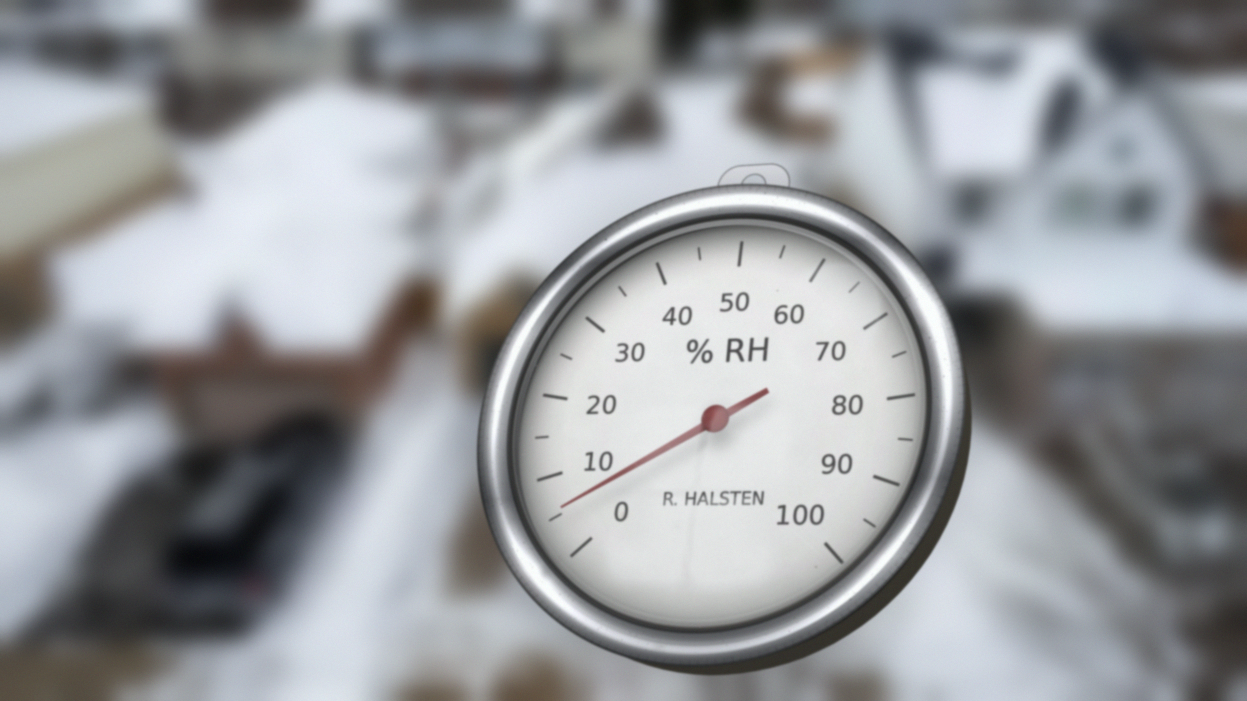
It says 5
